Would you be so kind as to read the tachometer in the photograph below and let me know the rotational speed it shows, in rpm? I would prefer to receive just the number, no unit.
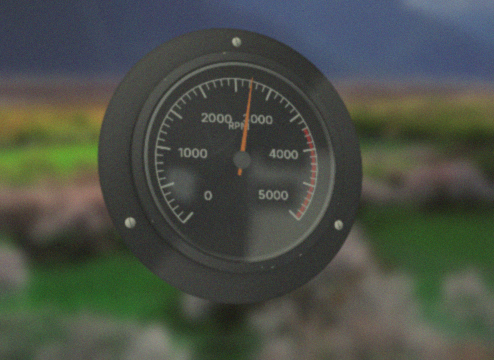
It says 2700
